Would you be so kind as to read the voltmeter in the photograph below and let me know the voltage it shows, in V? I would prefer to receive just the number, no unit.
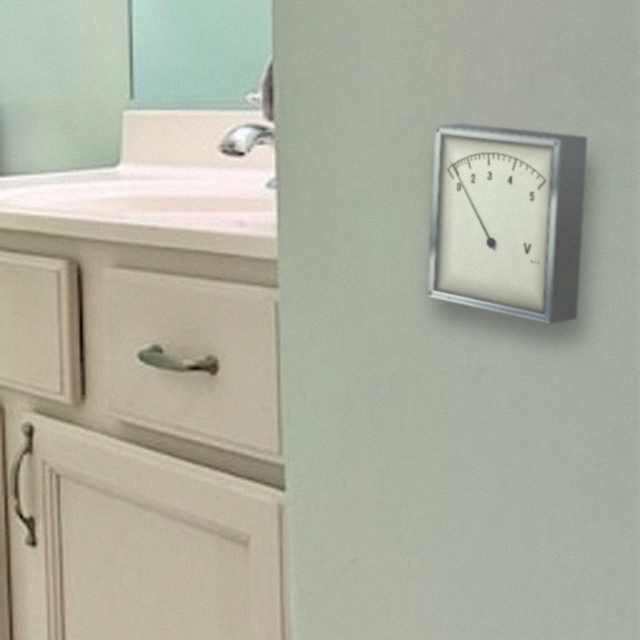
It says 1
